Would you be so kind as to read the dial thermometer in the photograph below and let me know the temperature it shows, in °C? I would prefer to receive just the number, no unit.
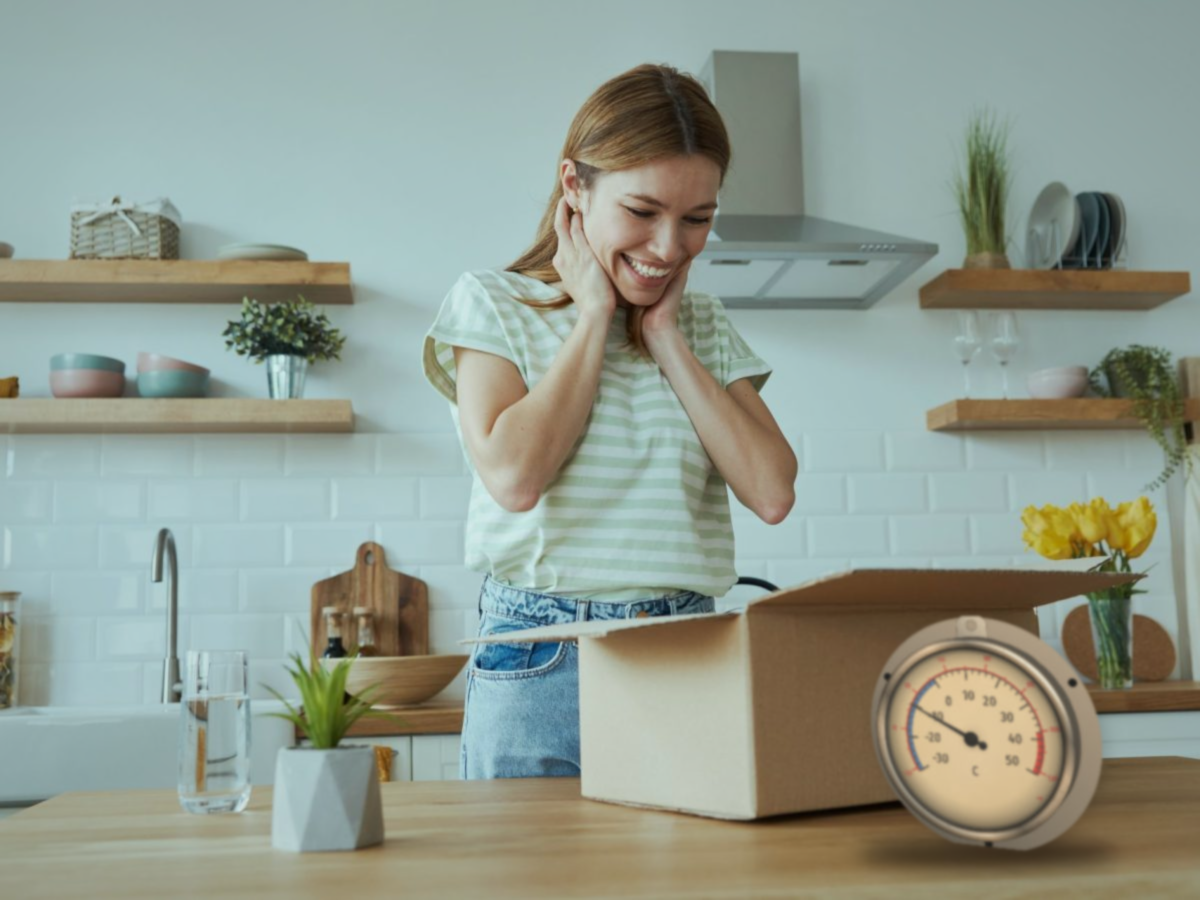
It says -10
